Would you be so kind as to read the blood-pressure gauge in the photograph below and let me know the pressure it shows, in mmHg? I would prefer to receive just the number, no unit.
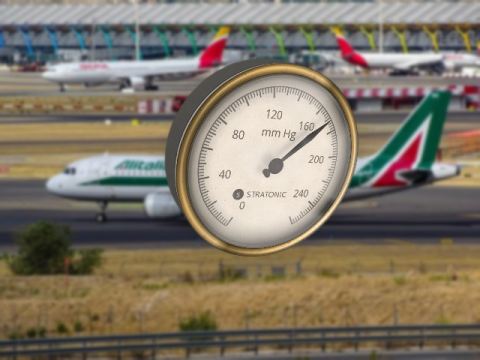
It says 170
